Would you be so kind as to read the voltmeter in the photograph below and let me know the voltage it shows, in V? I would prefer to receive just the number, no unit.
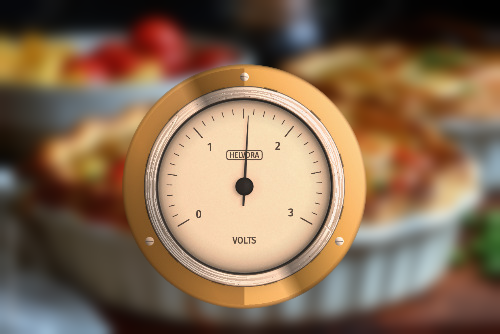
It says 1.55
